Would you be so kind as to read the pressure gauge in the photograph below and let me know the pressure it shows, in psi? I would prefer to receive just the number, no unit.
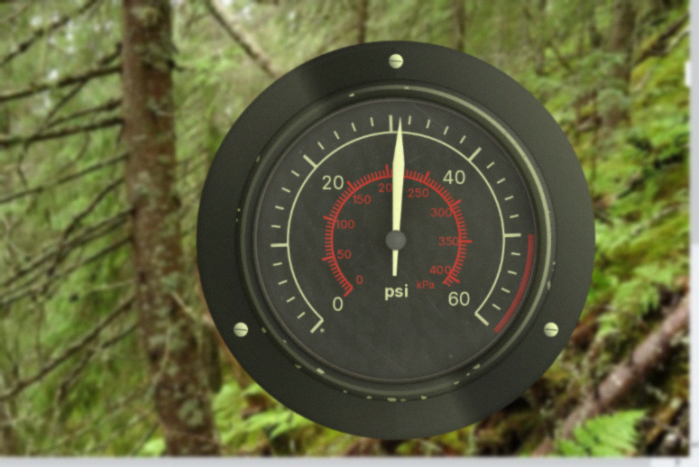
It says 31
